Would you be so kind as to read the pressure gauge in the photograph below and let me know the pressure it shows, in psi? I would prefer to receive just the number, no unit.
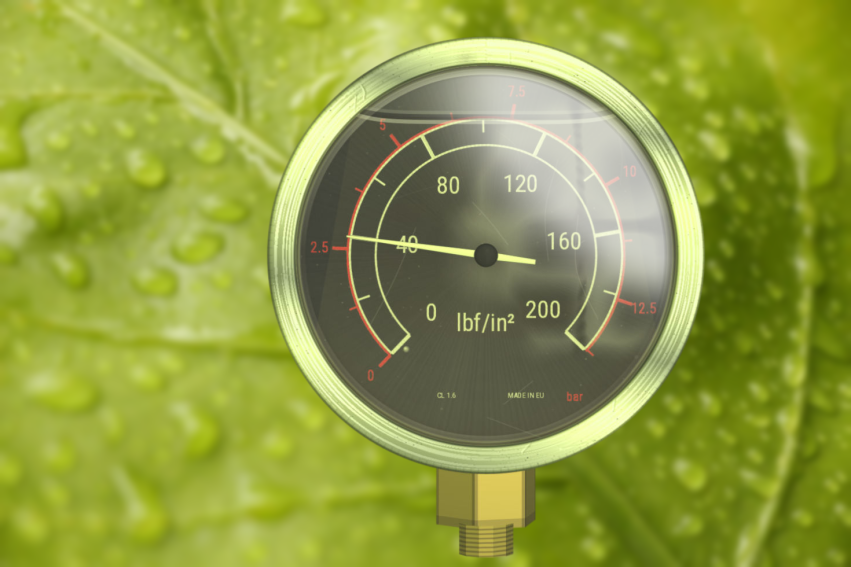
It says 40
